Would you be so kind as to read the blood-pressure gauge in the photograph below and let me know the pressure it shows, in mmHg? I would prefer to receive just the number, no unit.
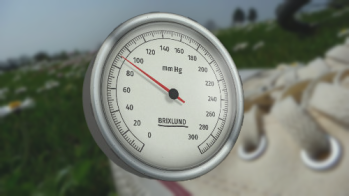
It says 90
